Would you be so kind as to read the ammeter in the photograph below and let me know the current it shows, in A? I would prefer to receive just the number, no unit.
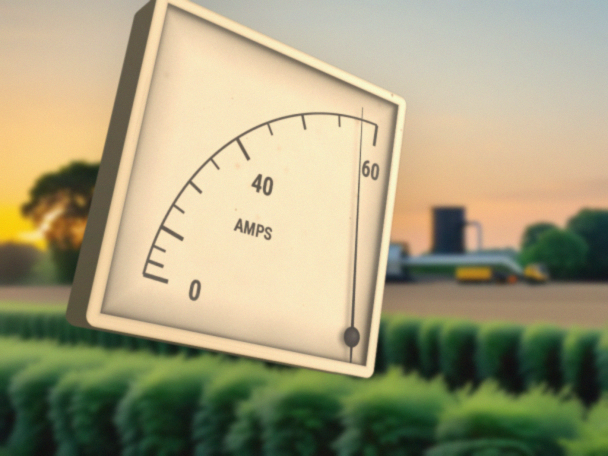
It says 57.5
